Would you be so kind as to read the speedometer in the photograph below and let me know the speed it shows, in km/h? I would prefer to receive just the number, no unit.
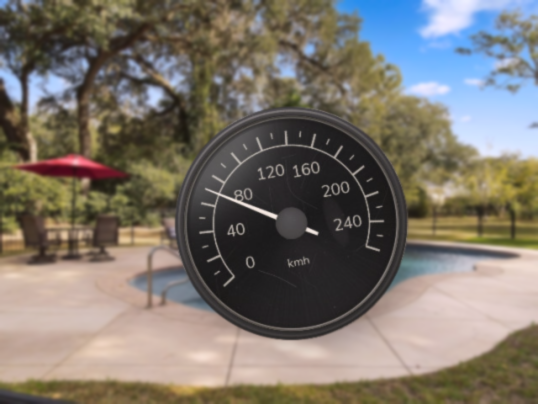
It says 70
